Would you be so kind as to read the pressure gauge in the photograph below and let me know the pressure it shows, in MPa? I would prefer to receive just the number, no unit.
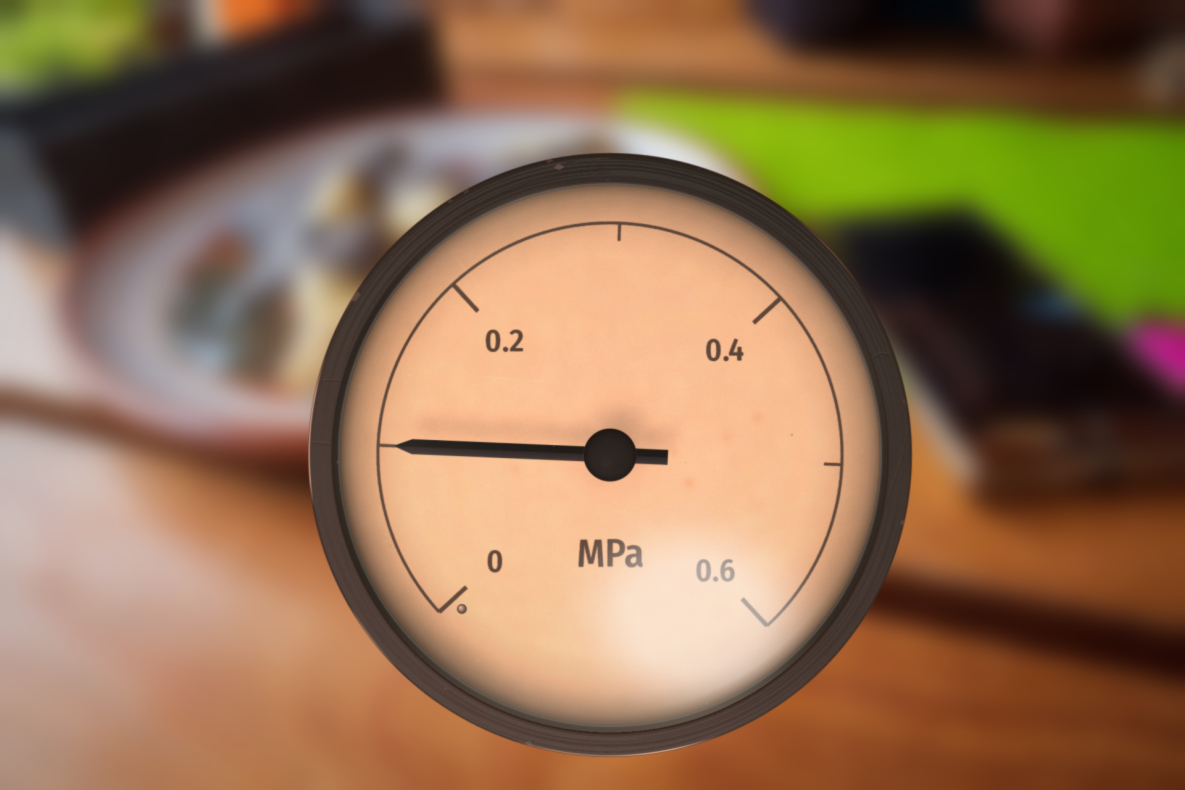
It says 0.1
